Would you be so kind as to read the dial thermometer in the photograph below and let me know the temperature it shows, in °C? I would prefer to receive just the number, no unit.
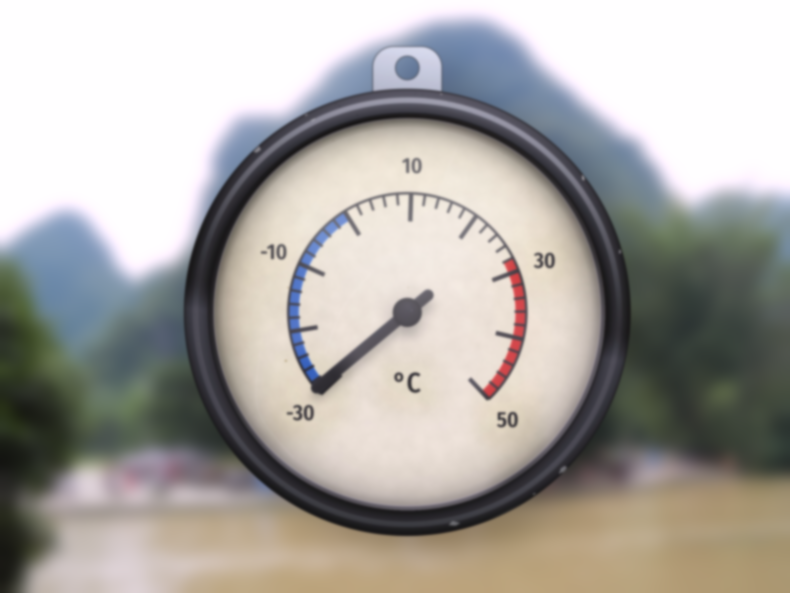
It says -29
